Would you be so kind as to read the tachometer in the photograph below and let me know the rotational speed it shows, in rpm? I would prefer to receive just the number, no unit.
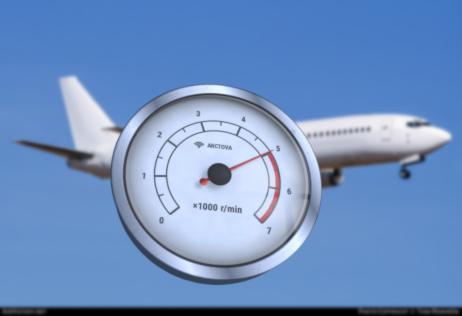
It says 5000
